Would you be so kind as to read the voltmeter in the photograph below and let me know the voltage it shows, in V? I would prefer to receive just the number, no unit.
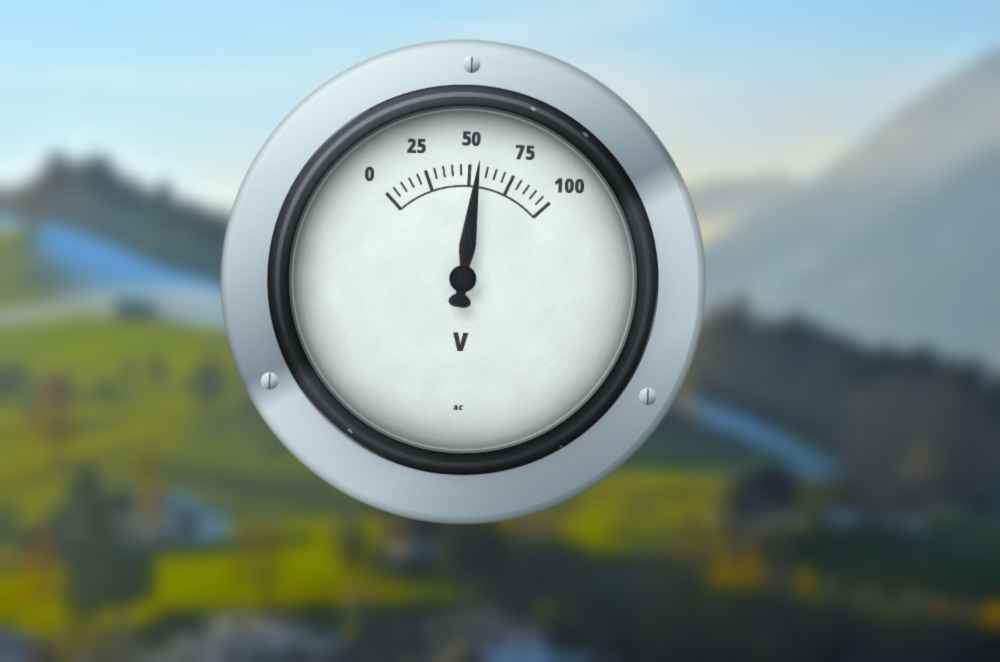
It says 55
